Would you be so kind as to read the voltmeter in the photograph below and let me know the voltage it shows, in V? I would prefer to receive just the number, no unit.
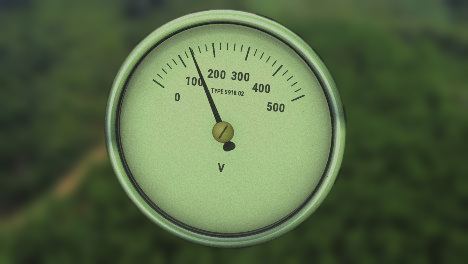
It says 140
